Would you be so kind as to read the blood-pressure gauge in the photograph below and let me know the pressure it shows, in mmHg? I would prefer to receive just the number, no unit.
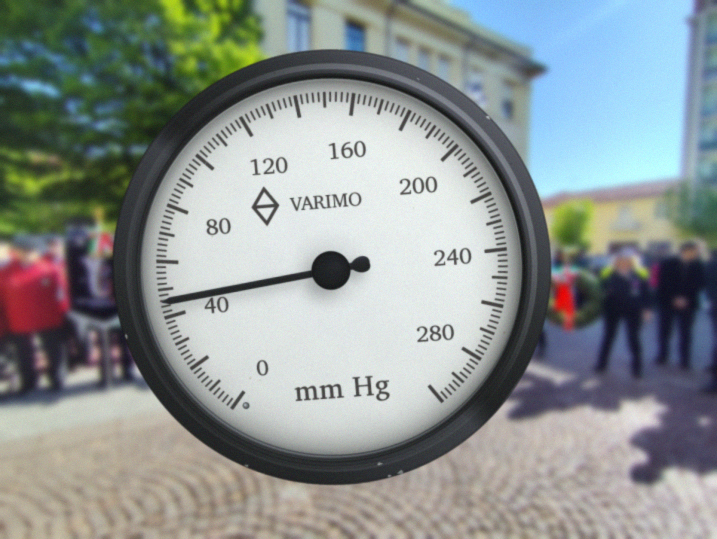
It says 46
